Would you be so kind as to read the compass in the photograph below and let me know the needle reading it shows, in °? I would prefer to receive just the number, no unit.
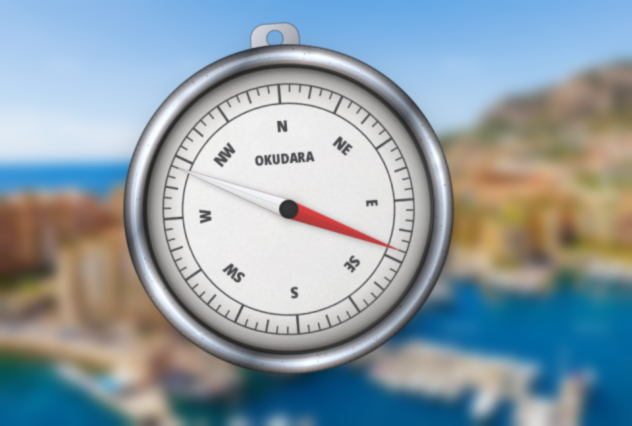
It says 115
